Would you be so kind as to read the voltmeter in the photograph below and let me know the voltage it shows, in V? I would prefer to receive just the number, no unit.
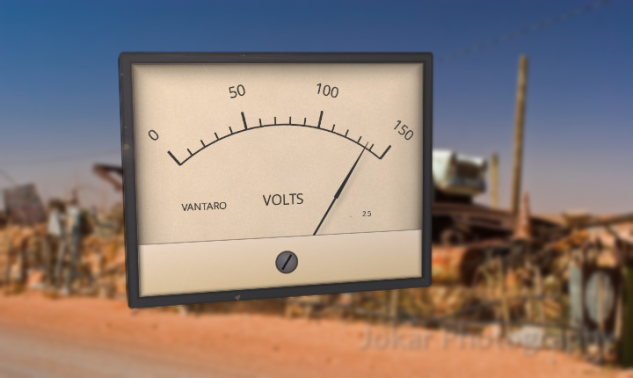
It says 135
